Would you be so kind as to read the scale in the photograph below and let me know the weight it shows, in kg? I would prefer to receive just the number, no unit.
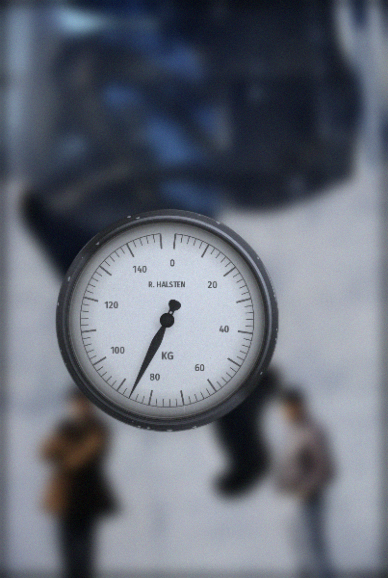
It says 86
